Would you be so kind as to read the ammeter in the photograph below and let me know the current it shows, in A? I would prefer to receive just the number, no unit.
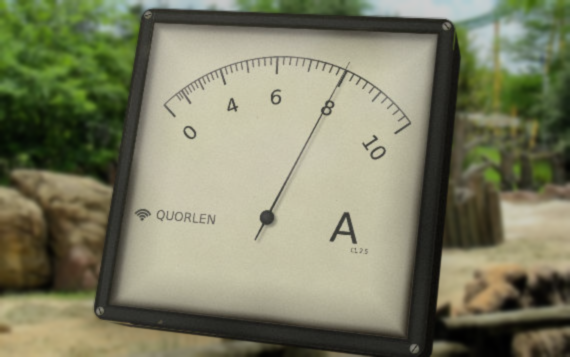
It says 8
